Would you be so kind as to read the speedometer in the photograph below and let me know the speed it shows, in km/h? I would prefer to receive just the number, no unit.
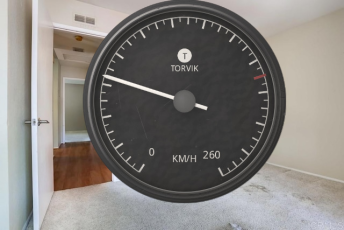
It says 65
